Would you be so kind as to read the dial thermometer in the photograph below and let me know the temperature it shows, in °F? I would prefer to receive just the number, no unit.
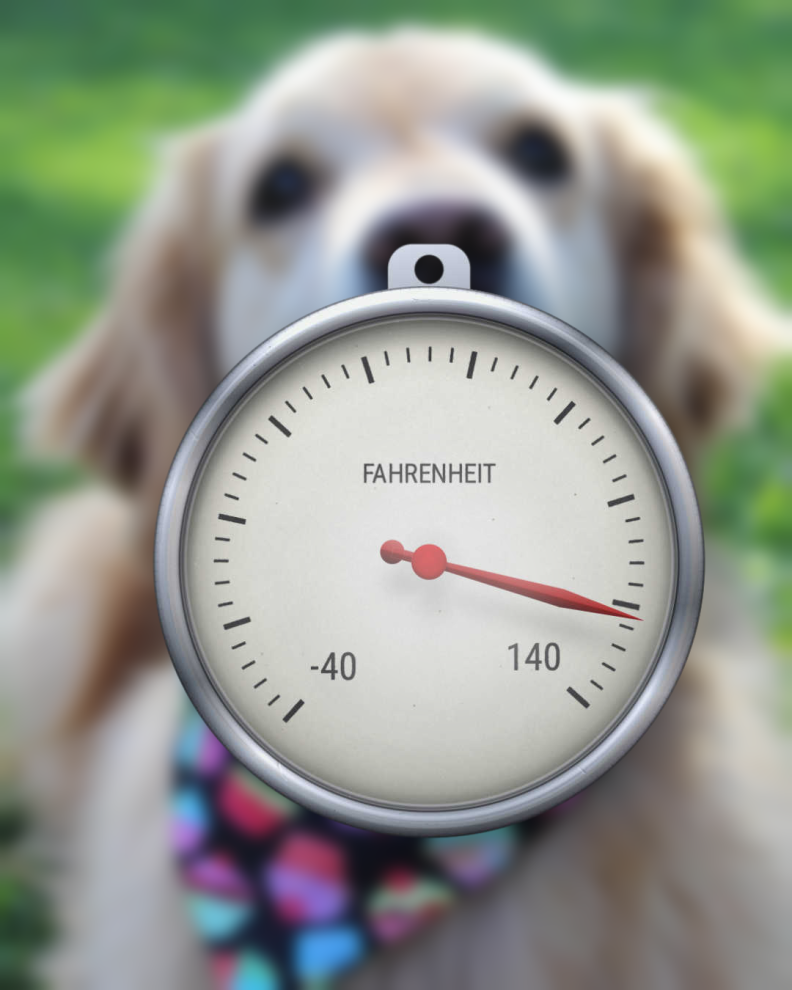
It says 122
